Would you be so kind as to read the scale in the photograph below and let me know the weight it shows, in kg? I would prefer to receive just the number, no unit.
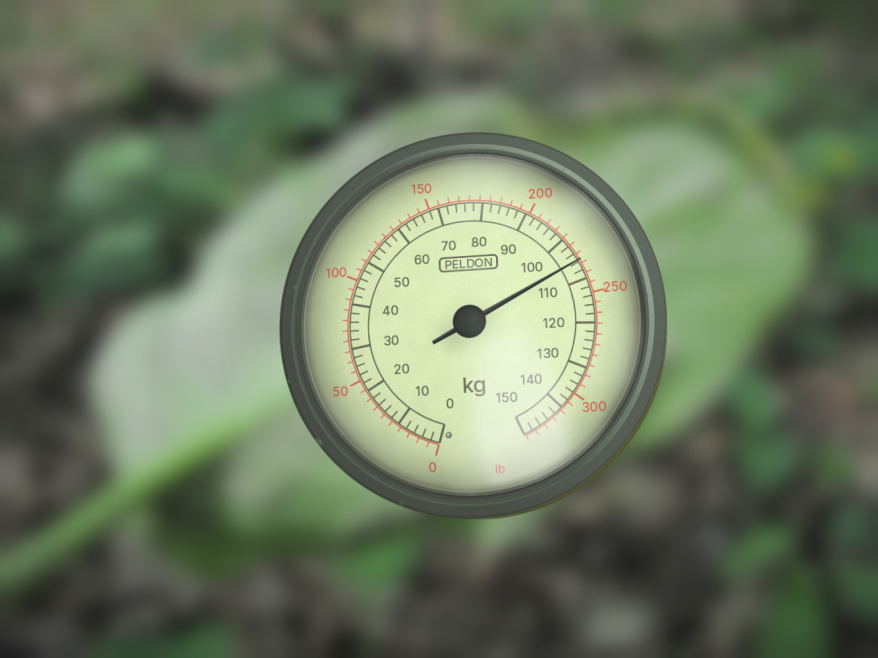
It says 106
